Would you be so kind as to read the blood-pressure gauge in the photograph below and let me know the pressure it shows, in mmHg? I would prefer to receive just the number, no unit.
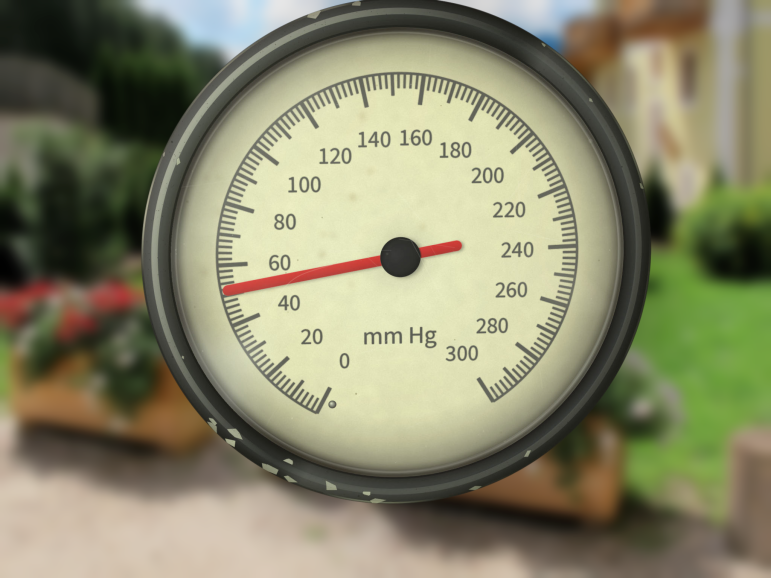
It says 52
